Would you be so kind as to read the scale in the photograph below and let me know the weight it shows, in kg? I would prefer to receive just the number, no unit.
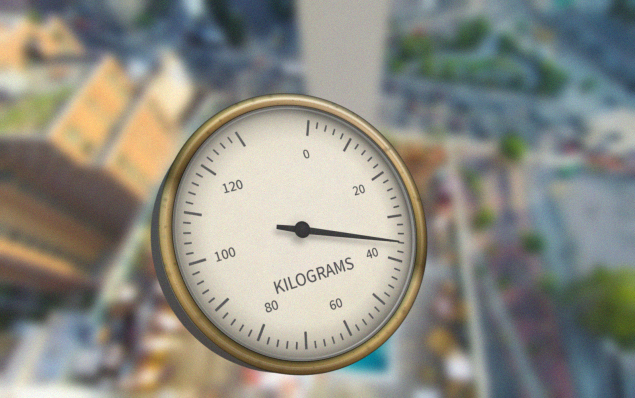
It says 36
